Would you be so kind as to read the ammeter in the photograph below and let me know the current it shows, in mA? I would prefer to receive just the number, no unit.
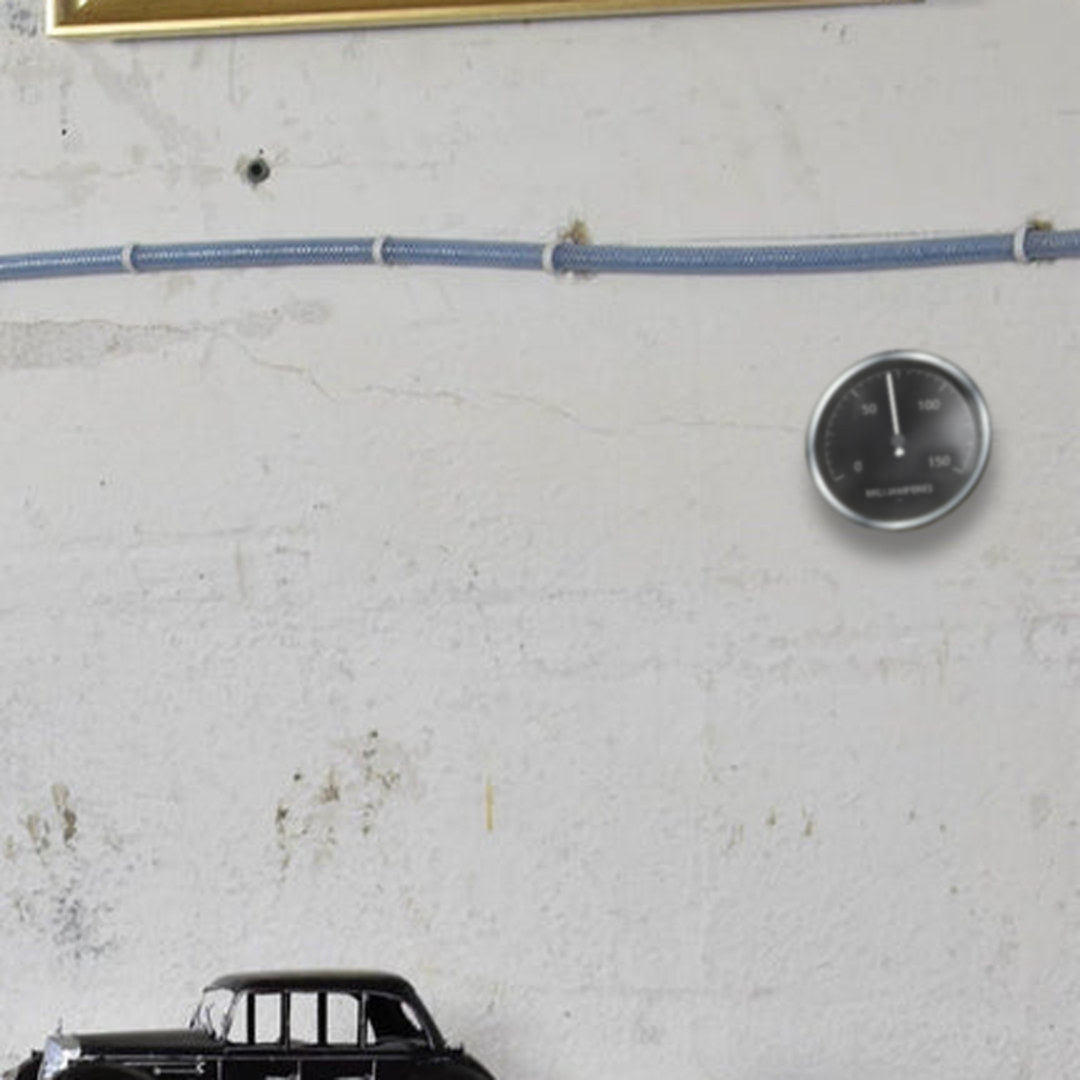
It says 70
